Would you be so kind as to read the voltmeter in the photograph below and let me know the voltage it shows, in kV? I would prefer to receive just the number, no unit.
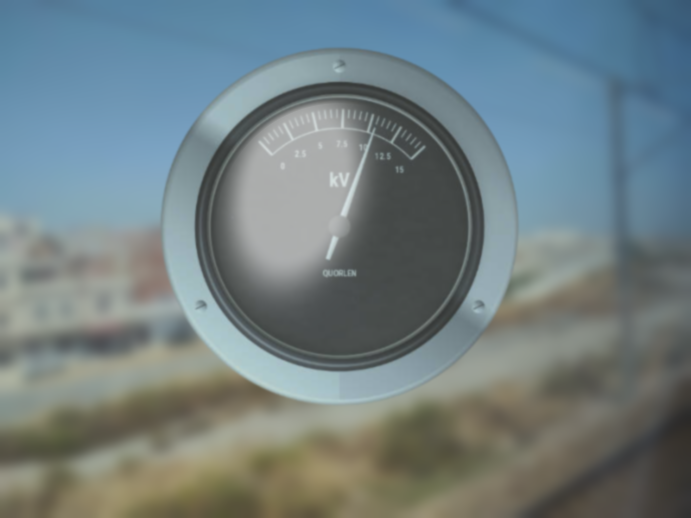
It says 10.5
